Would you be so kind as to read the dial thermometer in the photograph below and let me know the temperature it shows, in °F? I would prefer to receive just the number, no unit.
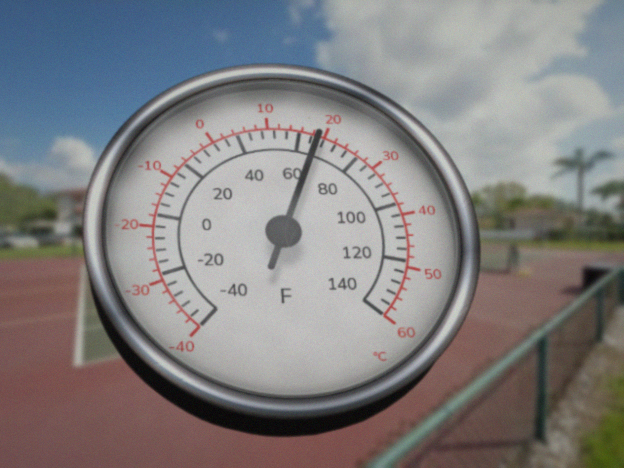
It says 66
